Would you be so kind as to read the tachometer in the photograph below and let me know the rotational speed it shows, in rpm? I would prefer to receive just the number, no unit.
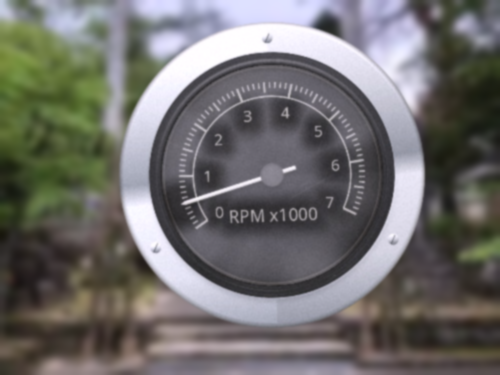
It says 500
